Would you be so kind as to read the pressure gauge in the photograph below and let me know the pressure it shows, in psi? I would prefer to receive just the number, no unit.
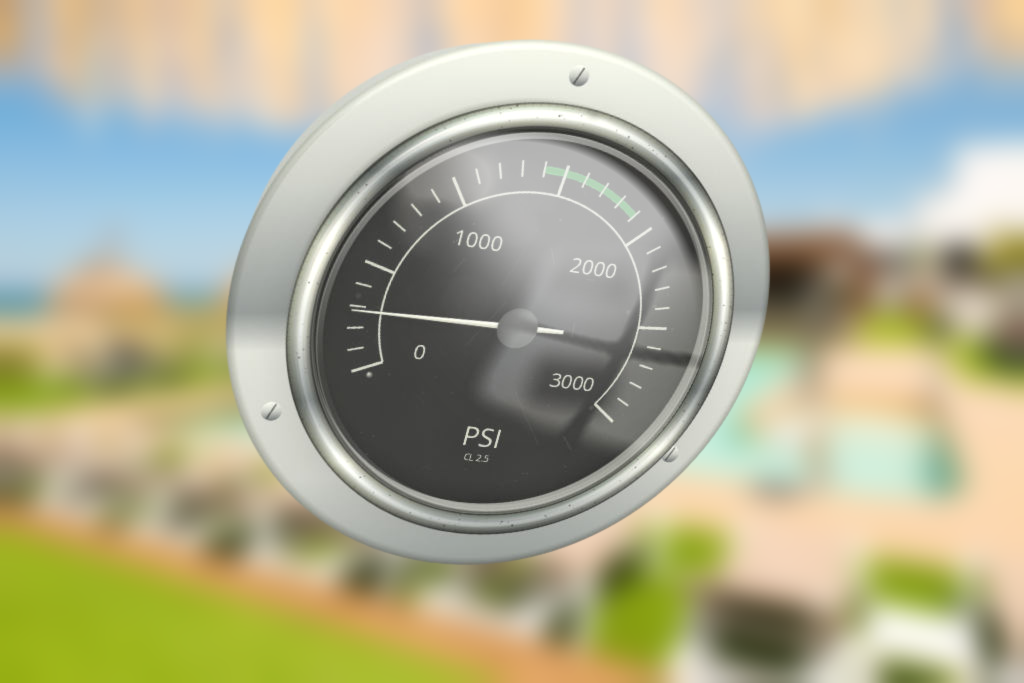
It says 300
